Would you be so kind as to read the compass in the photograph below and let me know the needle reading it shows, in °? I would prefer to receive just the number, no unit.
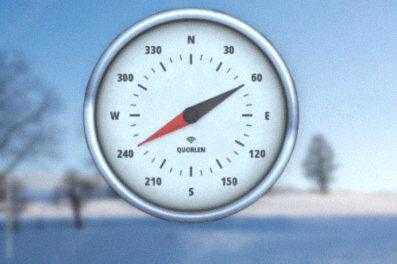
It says 240
